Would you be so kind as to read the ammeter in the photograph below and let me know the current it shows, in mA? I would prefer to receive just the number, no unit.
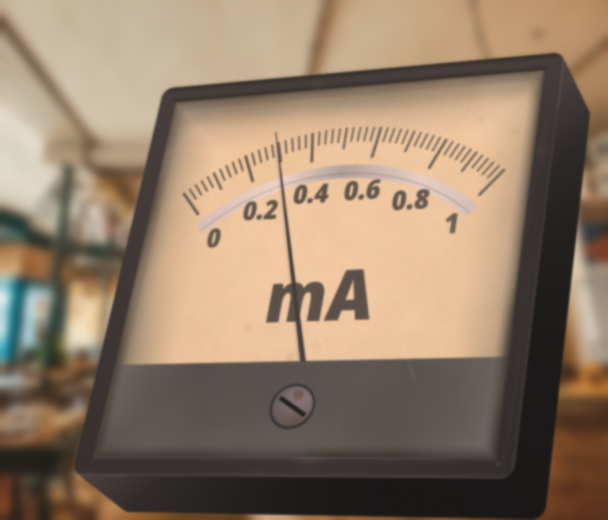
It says 0.3
